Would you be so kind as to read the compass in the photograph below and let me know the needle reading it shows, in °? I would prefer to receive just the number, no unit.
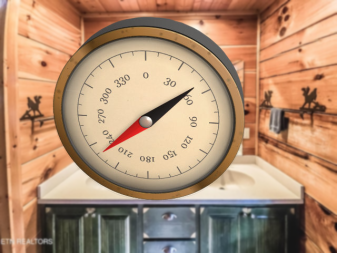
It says 230
